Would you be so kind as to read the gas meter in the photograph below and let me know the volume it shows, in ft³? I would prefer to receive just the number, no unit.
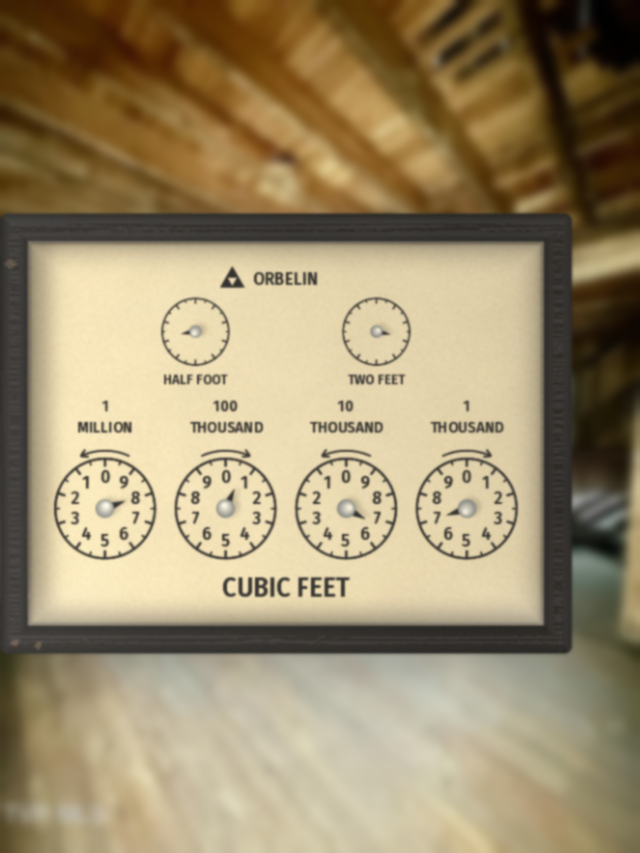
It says 806700
